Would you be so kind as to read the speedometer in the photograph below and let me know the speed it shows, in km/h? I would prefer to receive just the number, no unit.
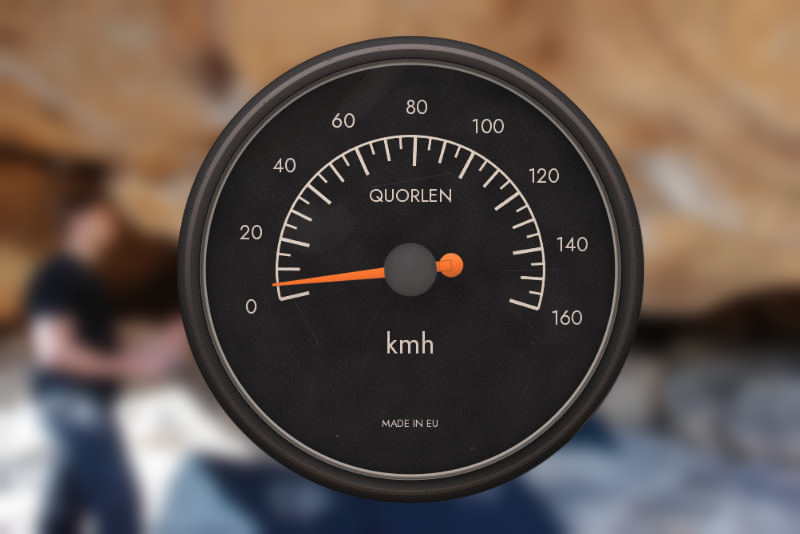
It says 5
